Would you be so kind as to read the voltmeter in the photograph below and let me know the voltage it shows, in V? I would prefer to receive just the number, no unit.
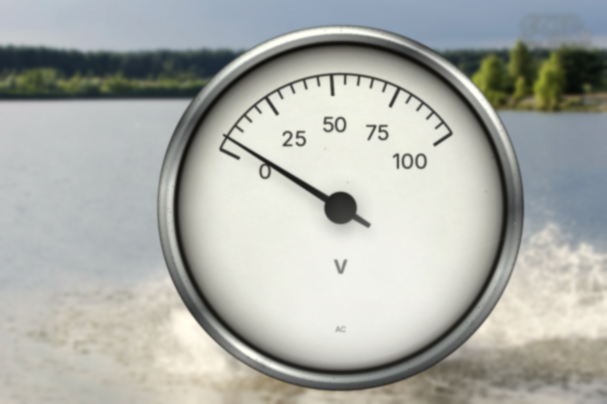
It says 5
